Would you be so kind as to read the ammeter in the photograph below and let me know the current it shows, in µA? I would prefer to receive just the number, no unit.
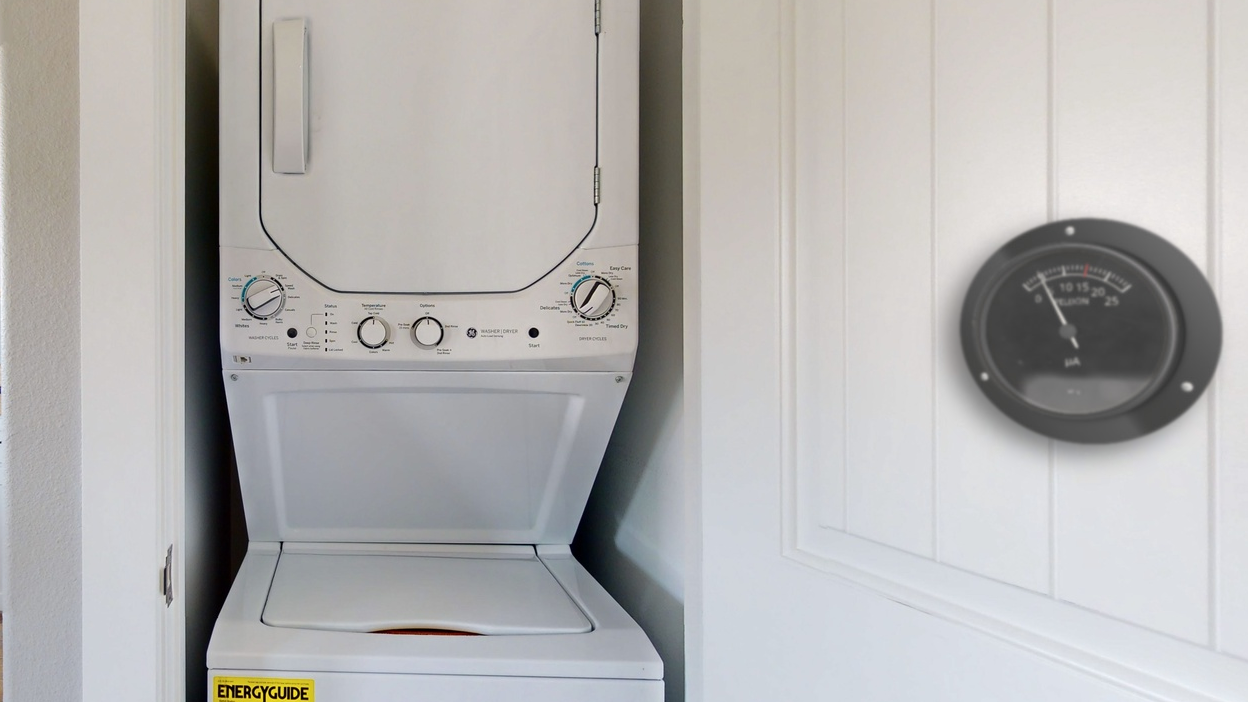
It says 5
